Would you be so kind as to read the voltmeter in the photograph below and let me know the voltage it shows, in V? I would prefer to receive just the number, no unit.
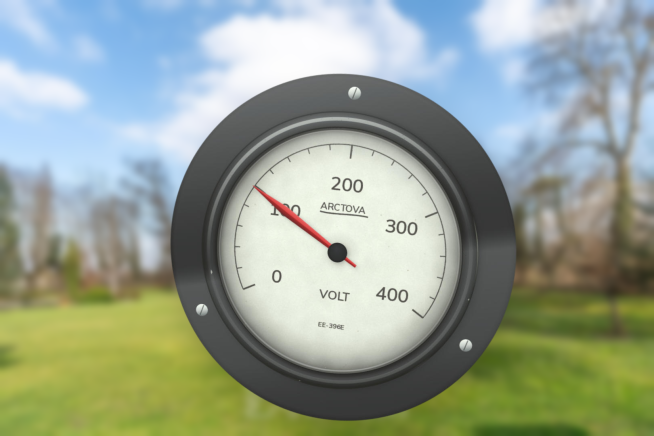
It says 100
